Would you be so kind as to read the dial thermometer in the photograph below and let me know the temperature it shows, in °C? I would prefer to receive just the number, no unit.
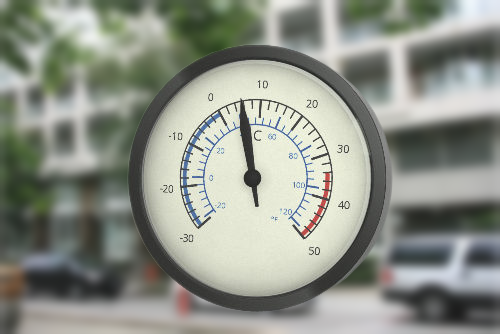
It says 6
